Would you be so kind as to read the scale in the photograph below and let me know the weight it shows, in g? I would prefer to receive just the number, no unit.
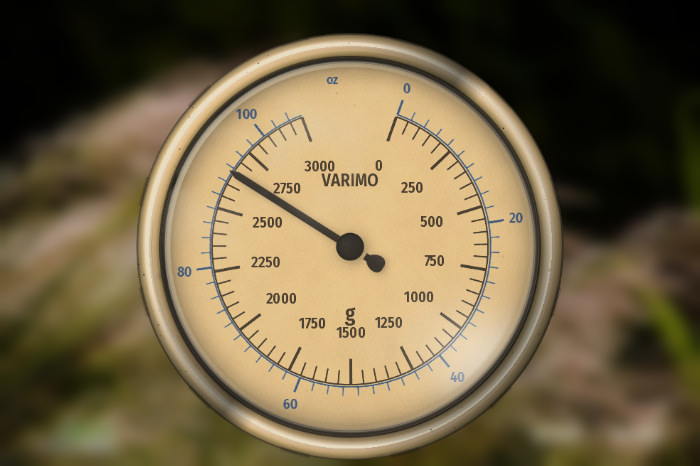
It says 2650
